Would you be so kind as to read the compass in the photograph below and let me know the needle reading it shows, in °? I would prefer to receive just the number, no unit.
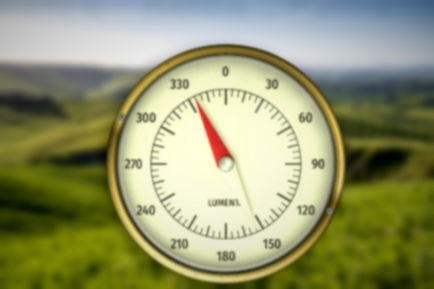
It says 335
